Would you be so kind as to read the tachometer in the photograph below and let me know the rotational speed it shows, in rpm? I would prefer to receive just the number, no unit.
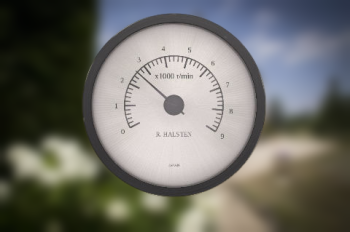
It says 2600
